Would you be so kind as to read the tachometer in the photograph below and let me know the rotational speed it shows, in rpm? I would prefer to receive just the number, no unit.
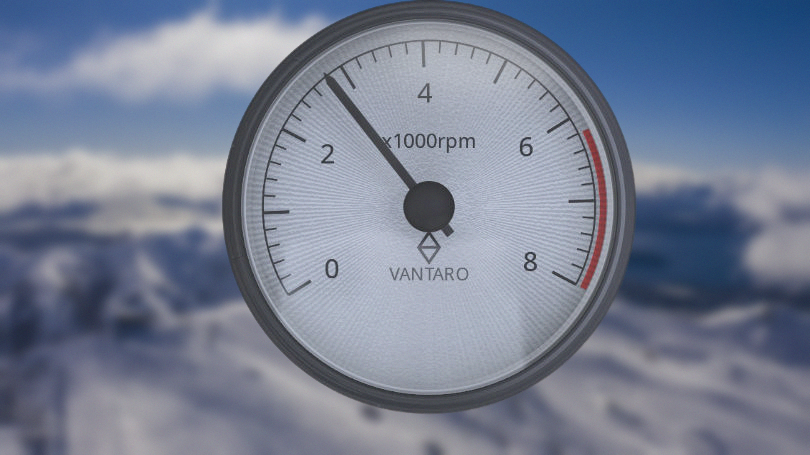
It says 2800
